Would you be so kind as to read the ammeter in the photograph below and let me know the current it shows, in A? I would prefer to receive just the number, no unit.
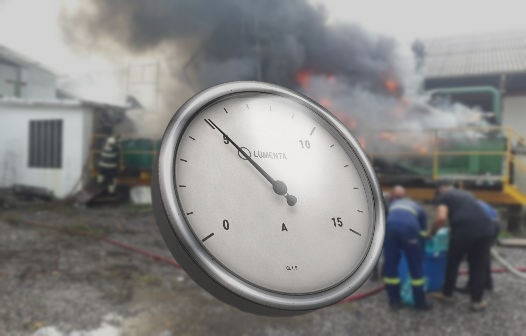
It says 5
